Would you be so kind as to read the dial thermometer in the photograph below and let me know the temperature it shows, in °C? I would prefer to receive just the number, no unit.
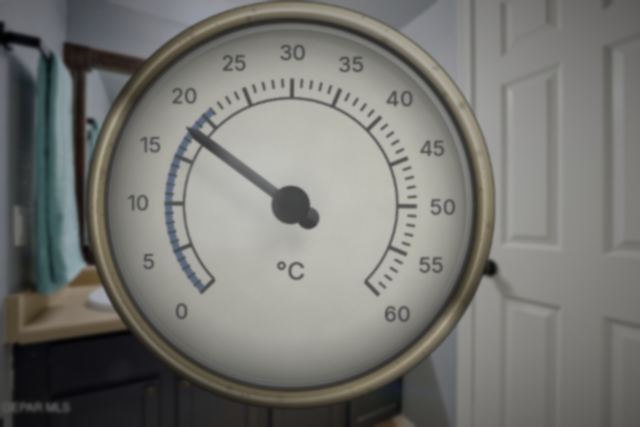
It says 18
